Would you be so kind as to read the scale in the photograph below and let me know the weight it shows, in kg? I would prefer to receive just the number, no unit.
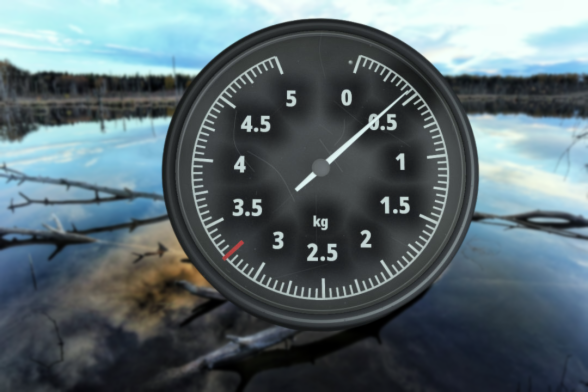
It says 0.45
